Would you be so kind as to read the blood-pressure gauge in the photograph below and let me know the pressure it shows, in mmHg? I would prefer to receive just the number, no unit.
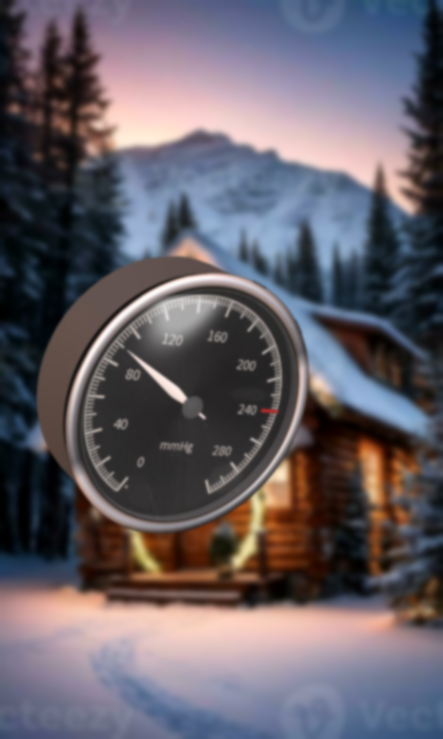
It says 90
